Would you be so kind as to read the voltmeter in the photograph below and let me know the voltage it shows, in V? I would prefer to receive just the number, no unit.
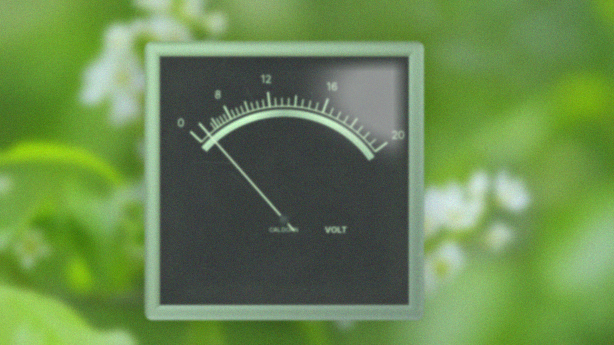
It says 4
